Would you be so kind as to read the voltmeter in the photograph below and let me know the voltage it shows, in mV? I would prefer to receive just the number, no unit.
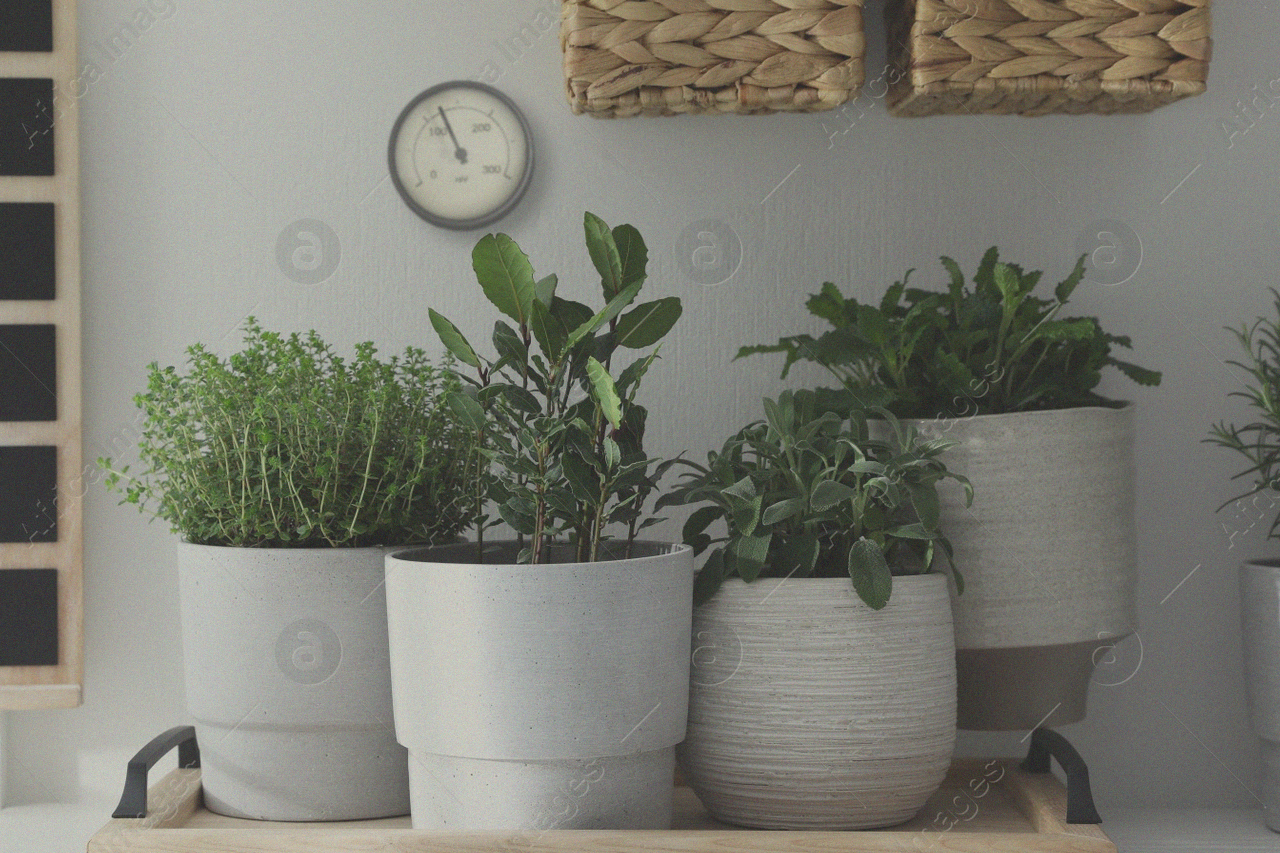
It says 125
